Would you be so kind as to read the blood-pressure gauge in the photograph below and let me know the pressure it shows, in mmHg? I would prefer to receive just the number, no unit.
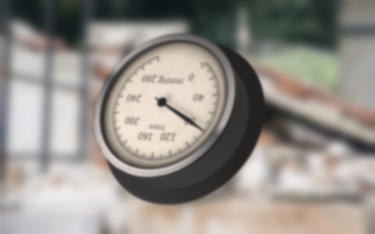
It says 80
